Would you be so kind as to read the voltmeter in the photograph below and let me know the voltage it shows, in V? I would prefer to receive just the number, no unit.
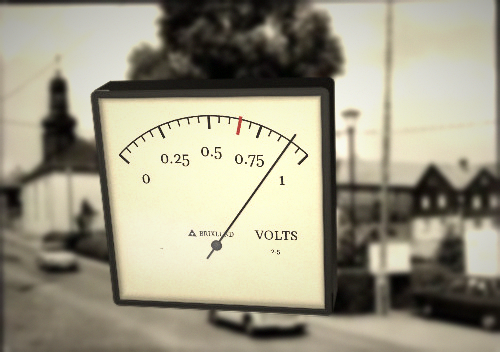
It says 0.9
